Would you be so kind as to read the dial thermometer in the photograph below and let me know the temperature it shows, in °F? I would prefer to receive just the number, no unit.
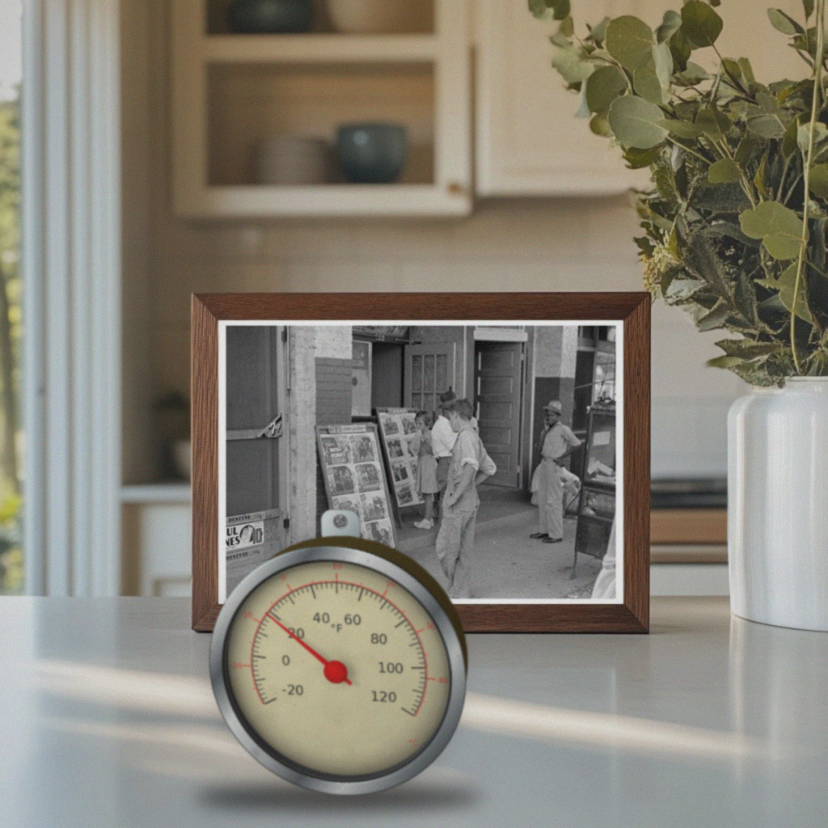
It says 20
